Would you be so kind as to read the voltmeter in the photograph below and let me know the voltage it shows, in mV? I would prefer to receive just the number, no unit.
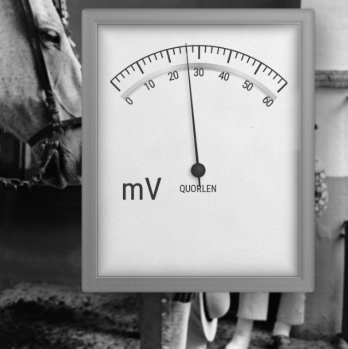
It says 26
